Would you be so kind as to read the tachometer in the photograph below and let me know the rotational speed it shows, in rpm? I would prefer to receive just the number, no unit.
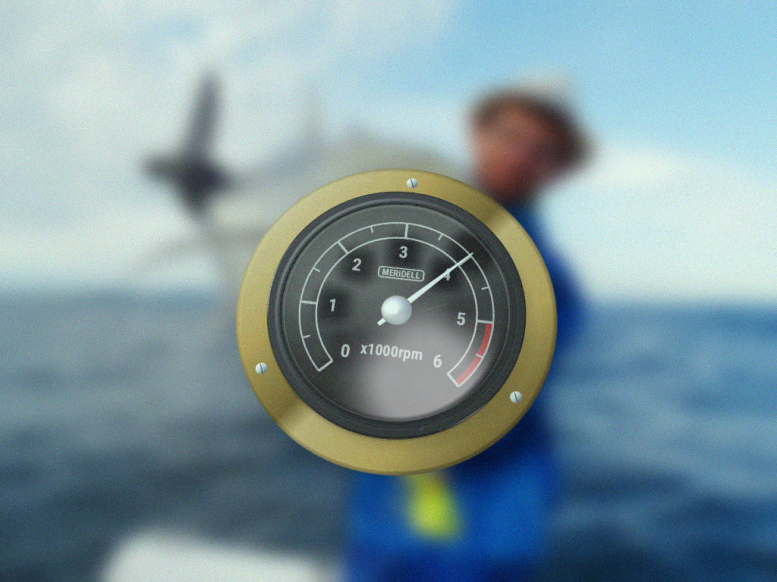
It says 4000
